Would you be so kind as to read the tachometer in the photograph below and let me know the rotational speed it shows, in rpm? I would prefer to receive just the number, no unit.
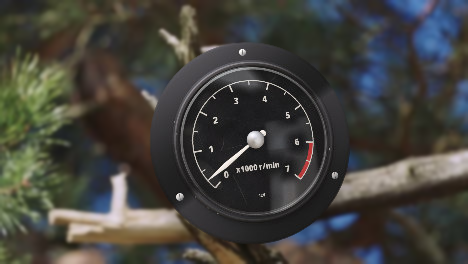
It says 250
